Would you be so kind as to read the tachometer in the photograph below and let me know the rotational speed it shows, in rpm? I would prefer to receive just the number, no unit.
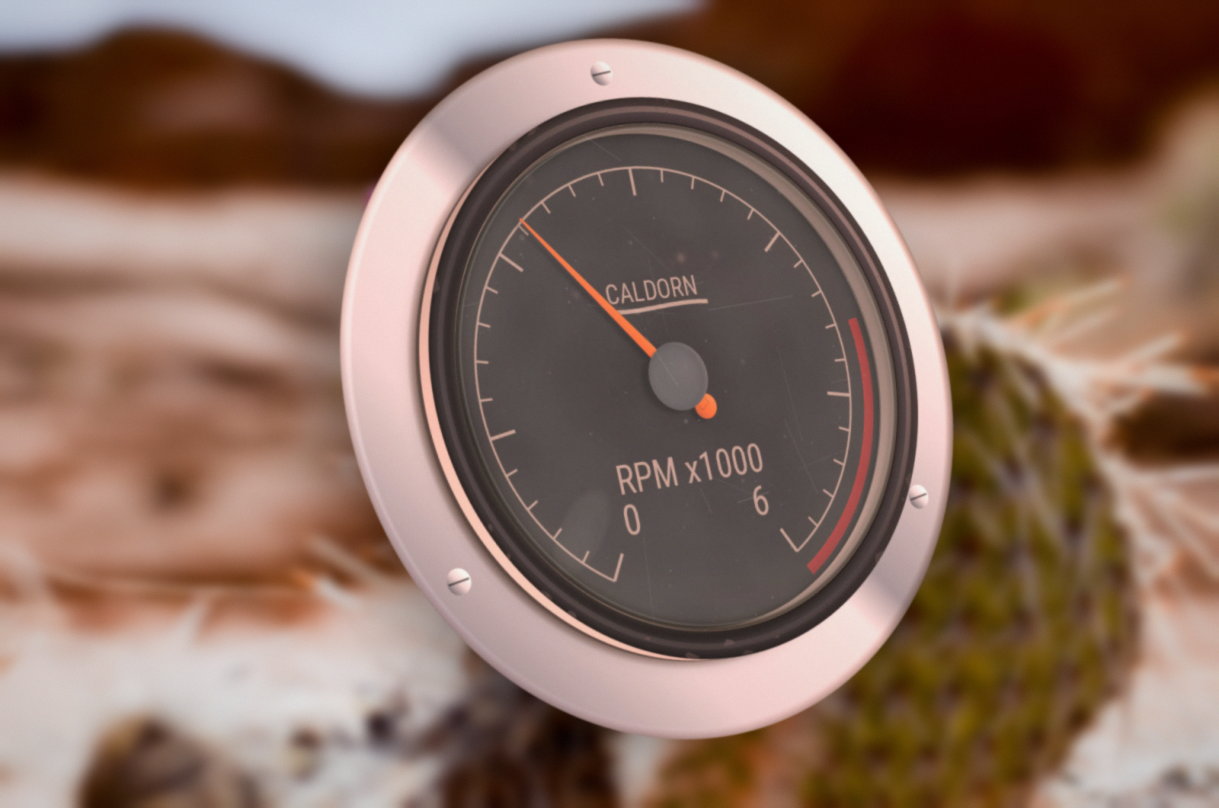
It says 2200
